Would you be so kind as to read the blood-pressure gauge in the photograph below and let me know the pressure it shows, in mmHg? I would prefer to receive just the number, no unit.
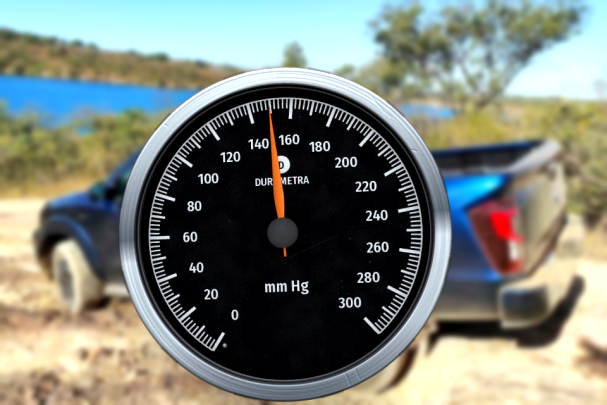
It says 150
